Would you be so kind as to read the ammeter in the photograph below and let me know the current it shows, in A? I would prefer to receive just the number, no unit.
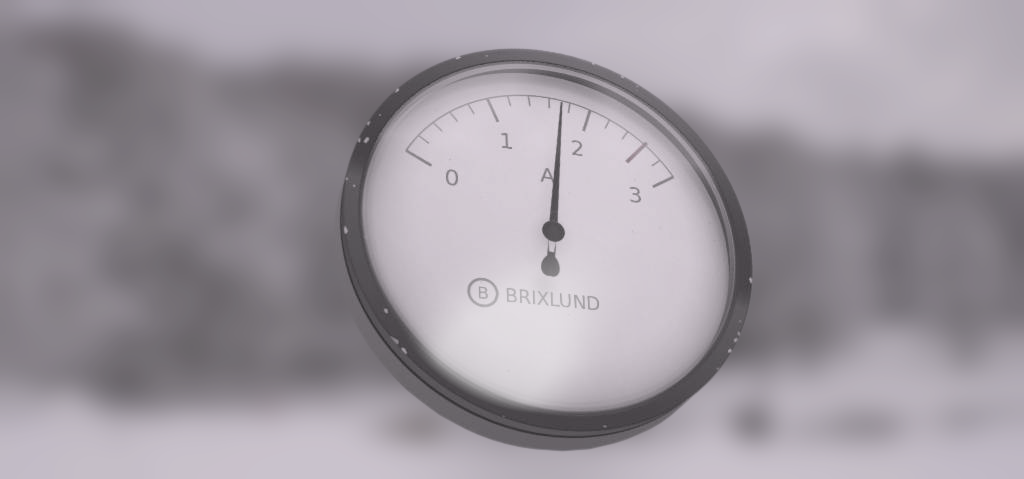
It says 1.7
